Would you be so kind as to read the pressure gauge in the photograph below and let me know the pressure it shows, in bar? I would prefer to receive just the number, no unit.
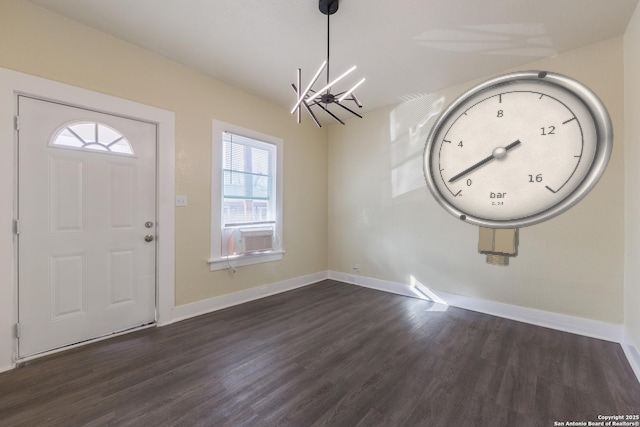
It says 1
